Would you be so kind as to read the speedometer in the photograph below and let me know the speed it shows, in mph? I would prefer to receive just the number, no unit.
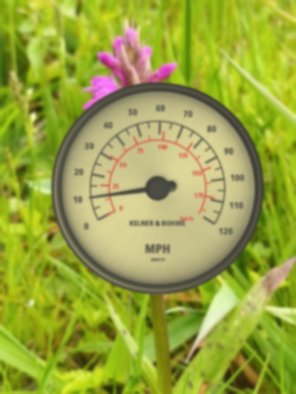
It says 10
